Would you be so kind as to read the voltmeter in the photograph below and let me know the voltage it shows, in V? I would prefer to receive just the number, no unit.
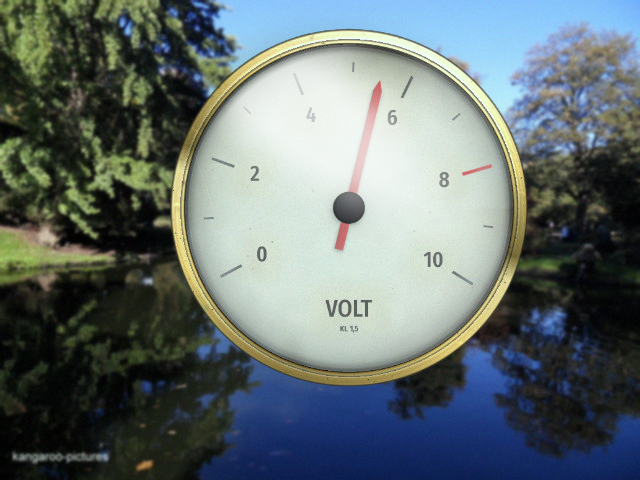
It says 5.5
